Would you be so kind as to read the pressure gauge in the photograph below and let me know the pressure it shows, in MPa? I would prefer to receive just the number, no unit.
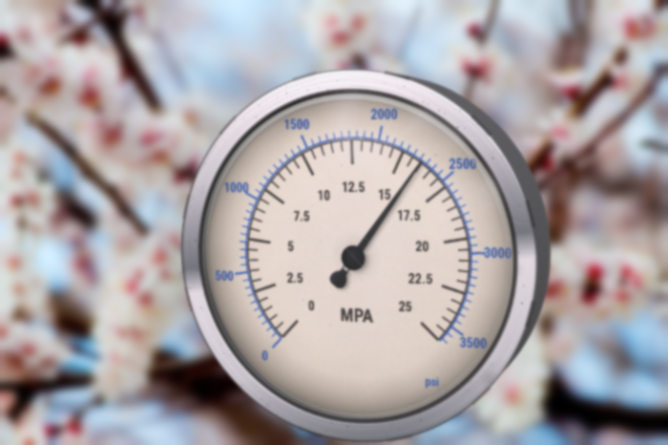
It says 16
